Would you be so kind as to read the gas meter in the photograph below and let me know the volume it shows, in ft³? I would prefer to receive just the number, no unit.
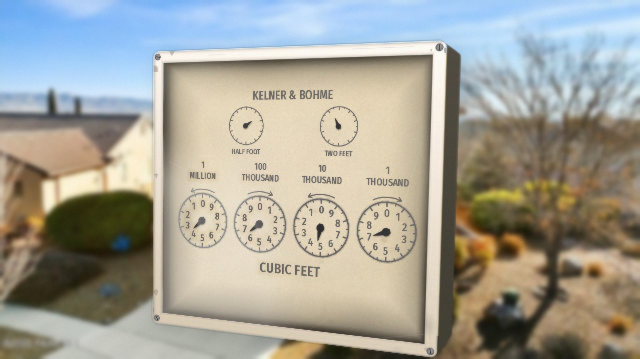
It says 364700
